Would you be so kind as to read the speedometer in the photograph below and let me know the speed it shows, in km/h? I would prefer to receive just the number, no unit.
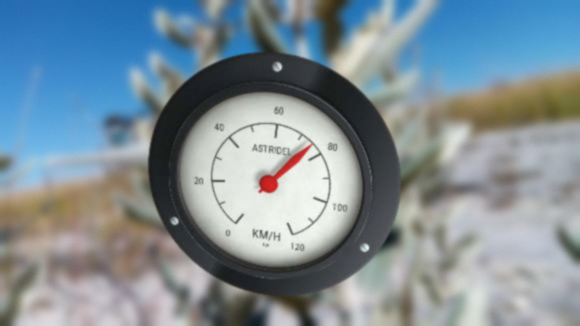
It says 75
